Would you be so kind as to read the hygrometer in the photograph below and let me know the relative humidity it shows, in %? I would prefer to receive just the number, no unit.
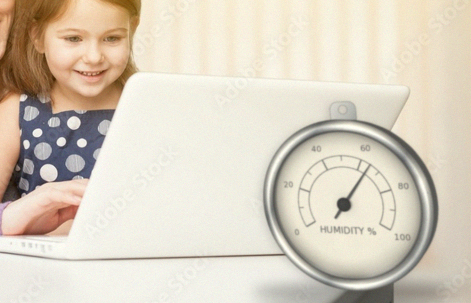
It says 65
